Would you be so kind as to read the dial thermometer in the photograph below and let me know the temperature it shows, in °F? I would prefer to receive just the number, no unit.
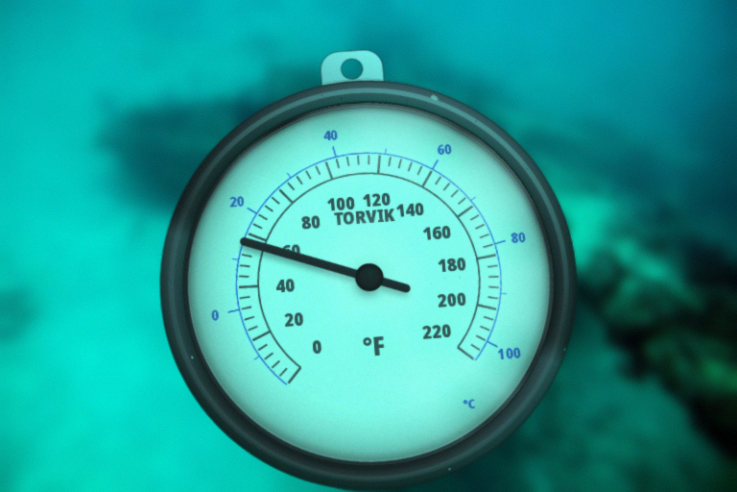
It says 56
